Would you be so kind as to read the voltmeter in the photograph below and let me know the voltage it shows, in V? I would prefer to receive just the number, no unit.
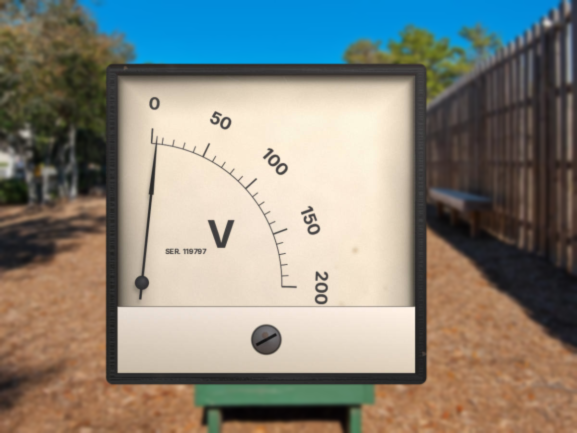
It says 5
